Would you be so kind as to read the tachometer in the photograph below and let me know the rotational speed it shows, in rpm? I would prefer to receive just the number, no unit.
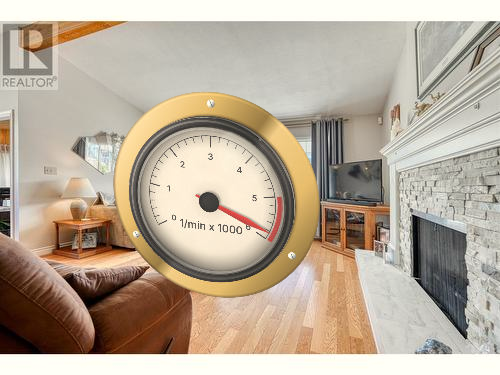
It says 5800
